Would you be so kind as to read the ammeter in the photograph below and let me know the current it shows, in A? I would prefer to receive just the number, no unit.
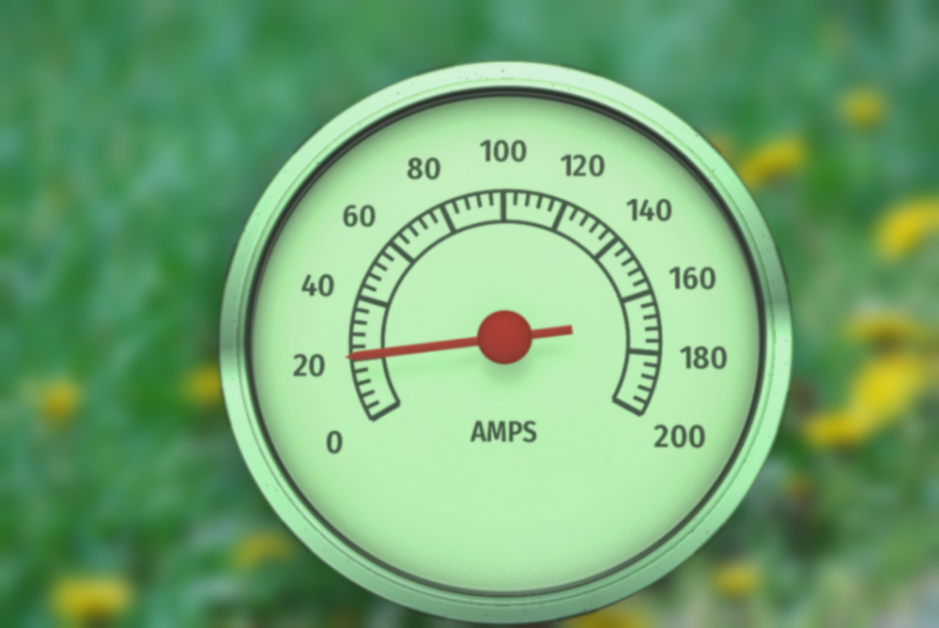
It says 20
